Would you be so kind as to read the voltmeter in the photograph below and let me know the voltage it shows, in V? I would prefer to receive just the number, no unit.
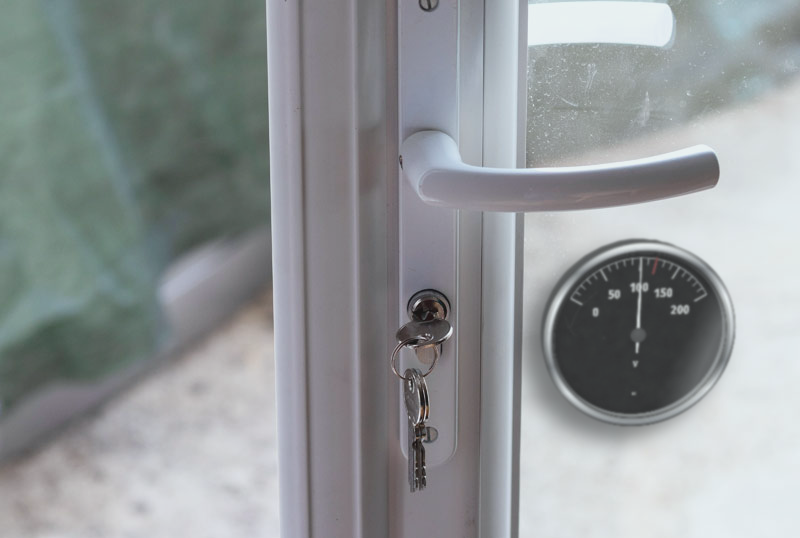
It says 100
